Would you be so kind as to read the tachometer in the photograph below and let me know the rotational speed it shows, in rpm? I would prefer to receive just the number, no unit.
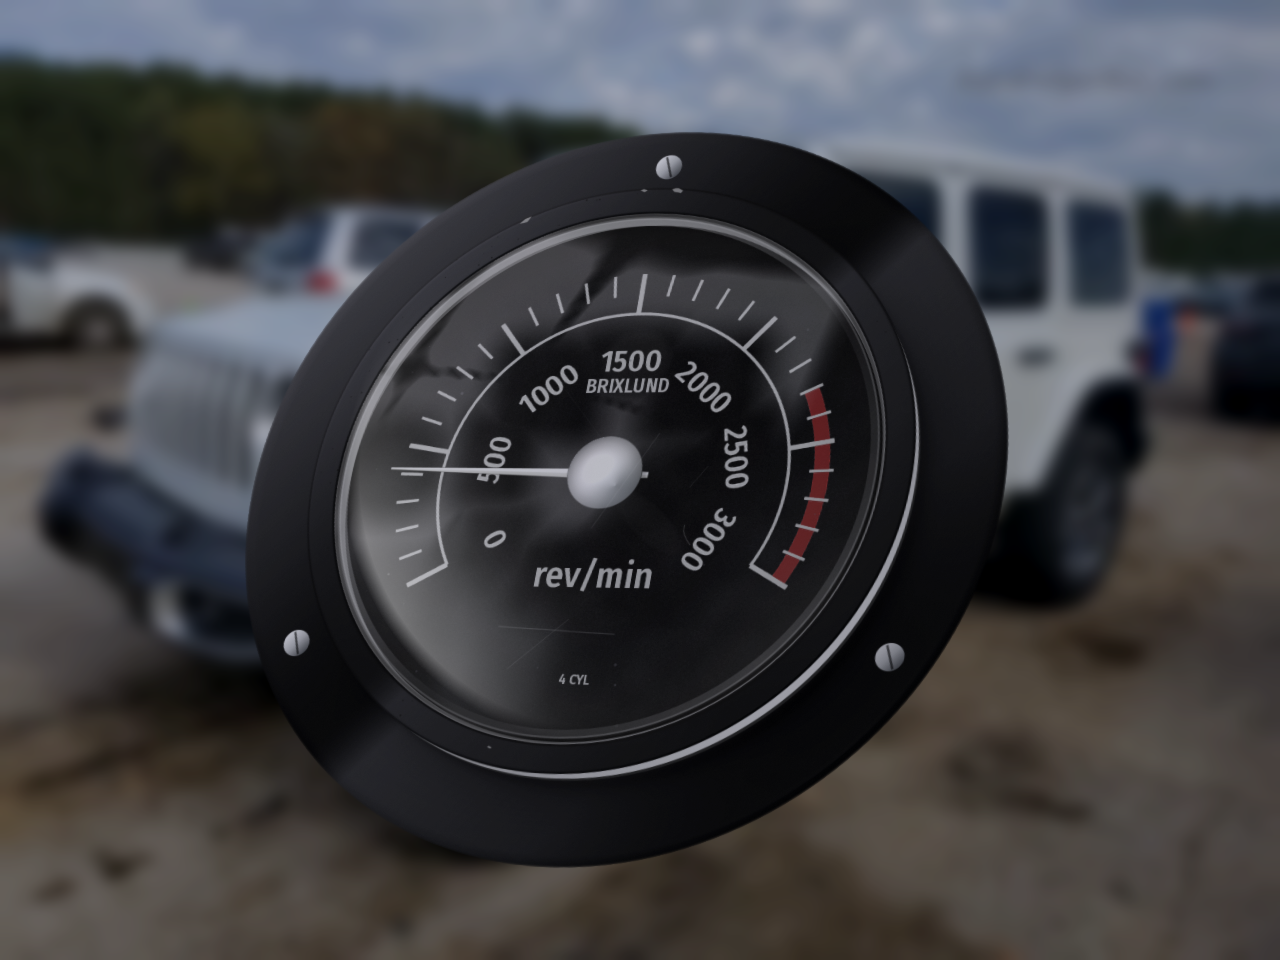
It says 400
